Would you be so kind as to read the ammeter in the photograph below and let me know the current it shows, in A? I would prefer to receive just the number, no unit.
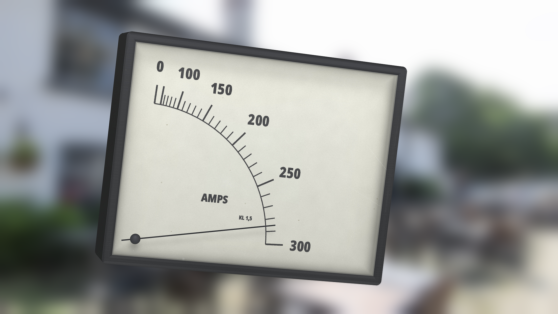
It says 285
